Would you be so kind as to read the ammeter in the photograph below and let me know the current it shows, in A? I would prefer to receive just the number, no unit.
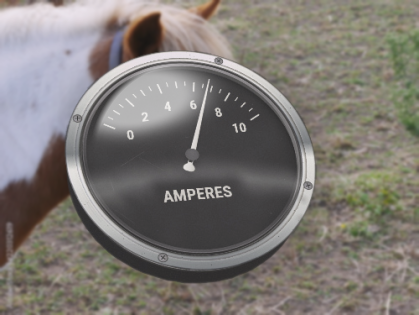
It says 6.75
